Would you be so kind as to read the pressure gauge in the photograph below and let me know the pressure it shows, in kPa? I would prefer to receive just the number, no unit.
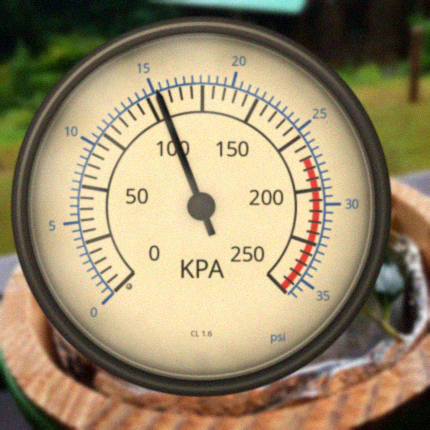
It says 105
